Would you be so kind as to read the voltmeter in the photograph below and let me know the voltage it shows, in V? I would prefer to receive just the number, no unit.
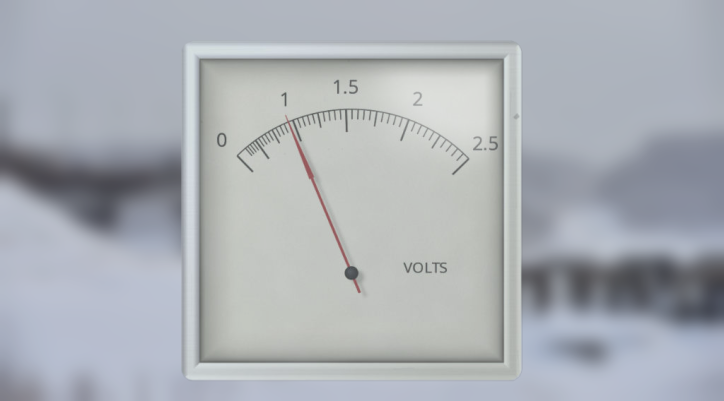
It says 0.95
